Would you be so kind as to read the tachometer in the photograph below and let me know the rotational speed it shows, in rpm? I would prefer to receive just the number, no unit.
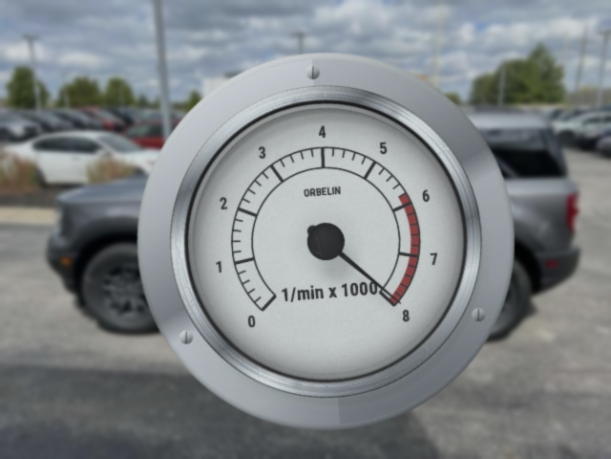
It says 7900
